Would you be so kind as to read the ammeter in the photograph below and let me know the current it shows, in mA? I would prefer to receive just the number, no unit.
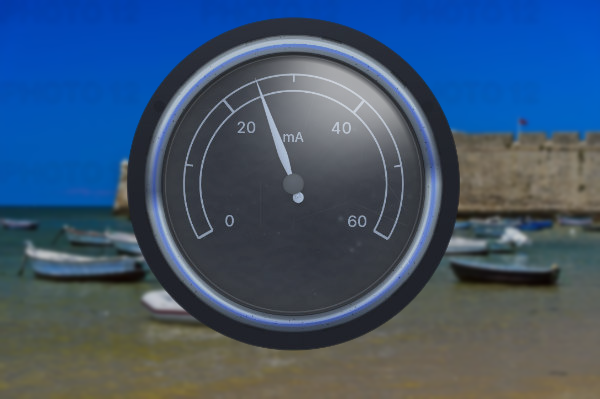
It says 25
